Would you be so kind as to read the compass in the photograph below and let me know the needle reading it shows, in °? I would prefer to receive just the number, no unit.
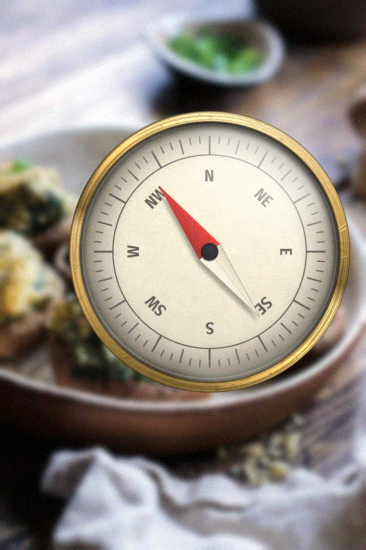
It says 322.5
